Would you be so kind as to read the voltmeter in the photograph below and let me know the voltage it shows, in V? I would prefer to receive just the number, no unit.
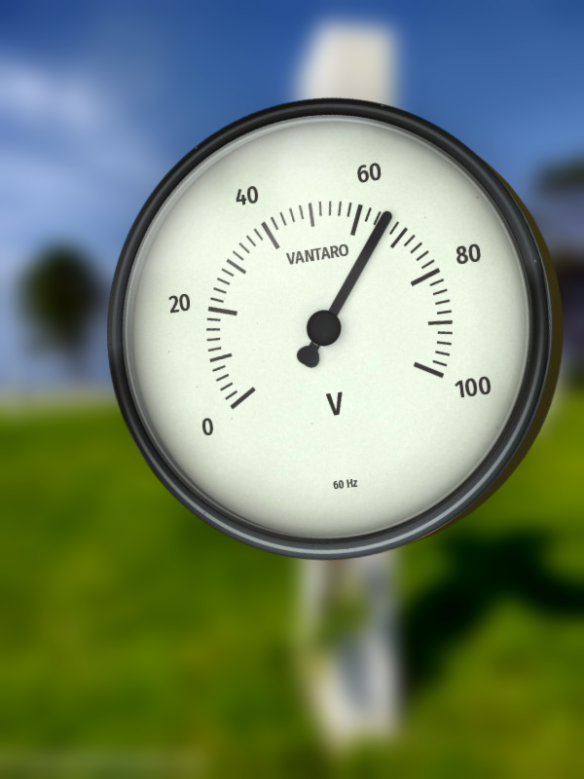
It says 66
